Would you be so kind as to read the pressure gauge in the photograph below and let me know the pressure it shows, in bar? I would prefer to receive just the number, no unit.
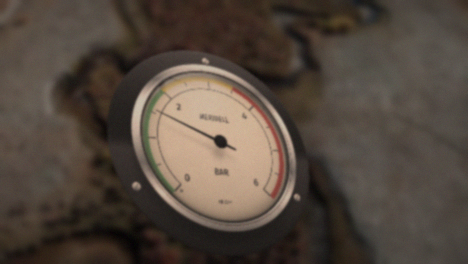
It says 1.5
